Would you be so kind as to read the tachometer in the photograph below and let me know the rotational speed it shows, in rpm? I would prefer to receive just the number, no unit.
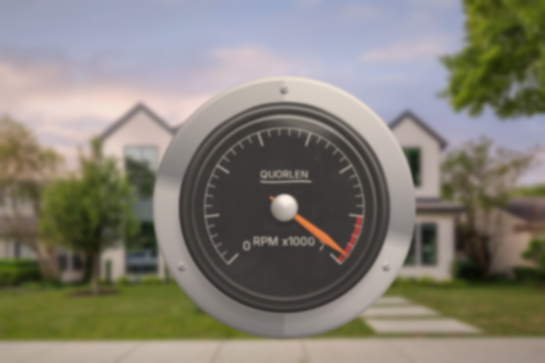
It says 6800
